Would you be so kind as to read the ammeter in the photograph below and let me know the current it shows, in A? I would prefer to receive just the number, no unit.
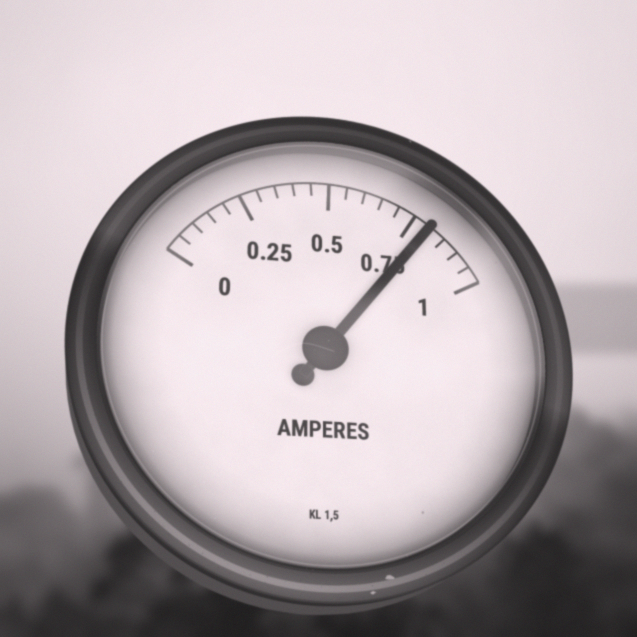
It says 0.8
